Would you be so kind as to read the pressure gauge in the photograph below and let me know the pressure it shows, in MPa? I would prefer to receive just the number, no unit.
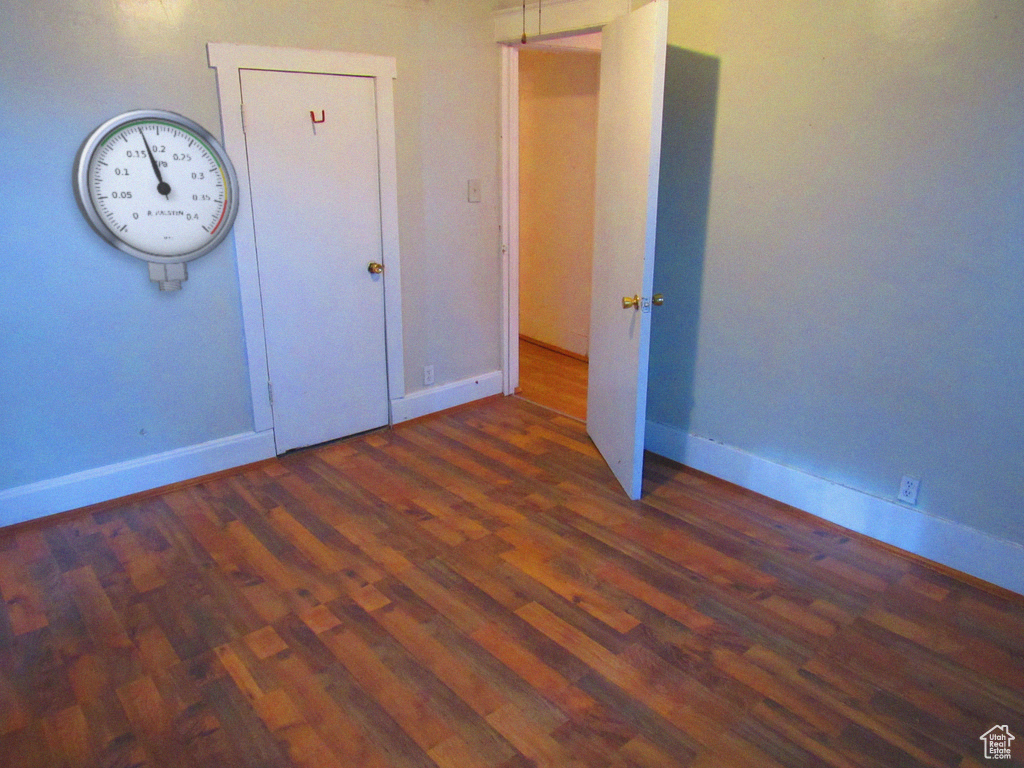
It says 0.175
